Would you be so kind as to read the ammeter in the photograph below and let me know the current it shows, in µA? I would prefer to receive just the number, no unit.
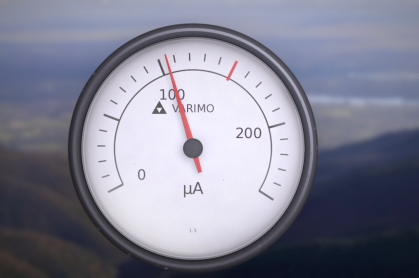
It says 105
